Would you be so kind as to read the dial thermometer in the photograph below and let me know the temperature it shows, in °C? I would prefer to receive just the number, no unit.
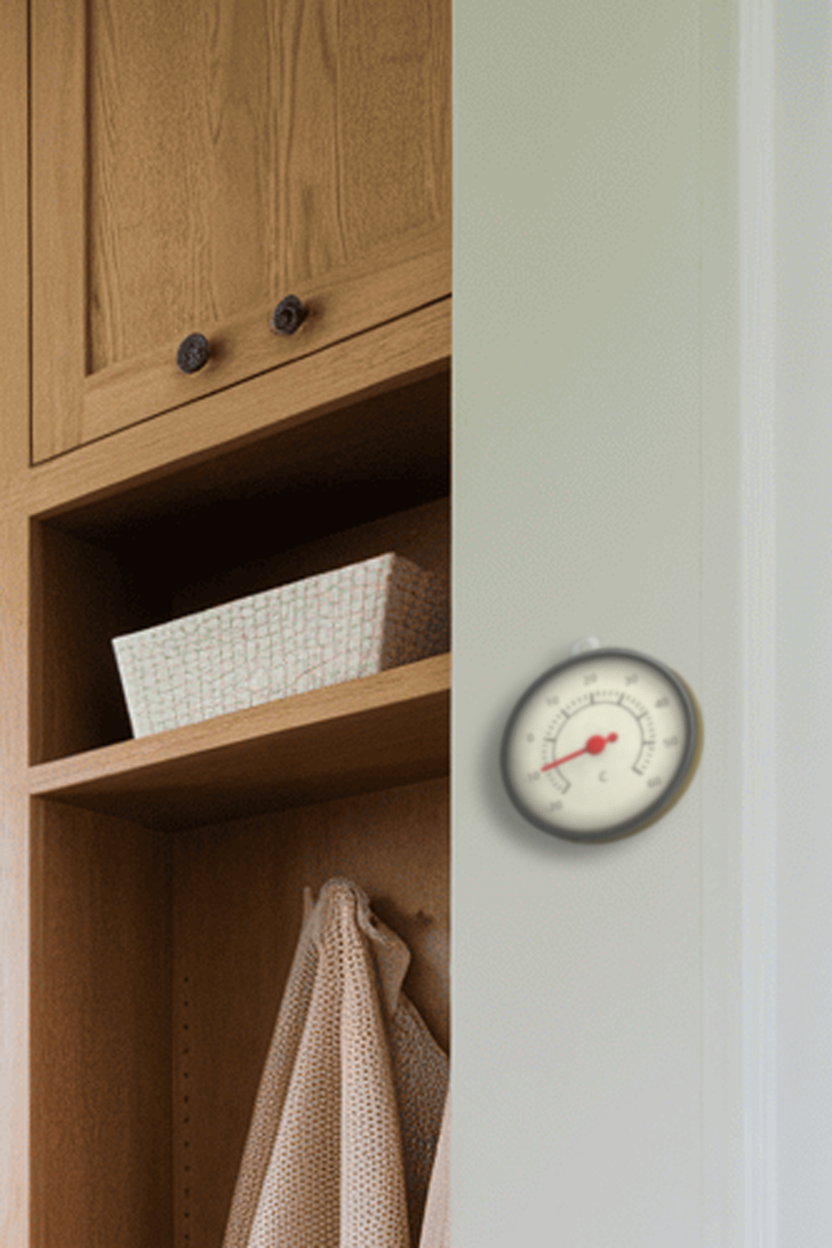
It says -10
